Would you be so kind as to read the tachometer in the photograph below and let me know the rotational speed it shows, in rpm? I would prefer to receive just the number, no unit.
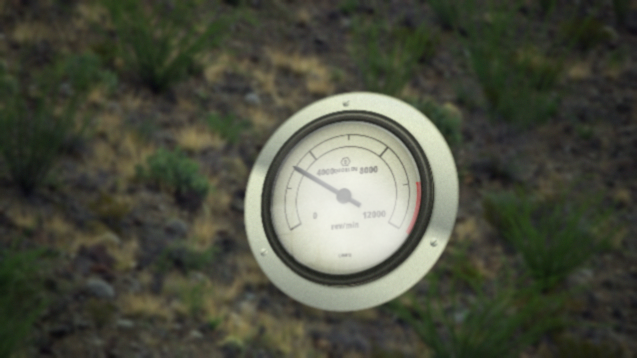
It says 3000
